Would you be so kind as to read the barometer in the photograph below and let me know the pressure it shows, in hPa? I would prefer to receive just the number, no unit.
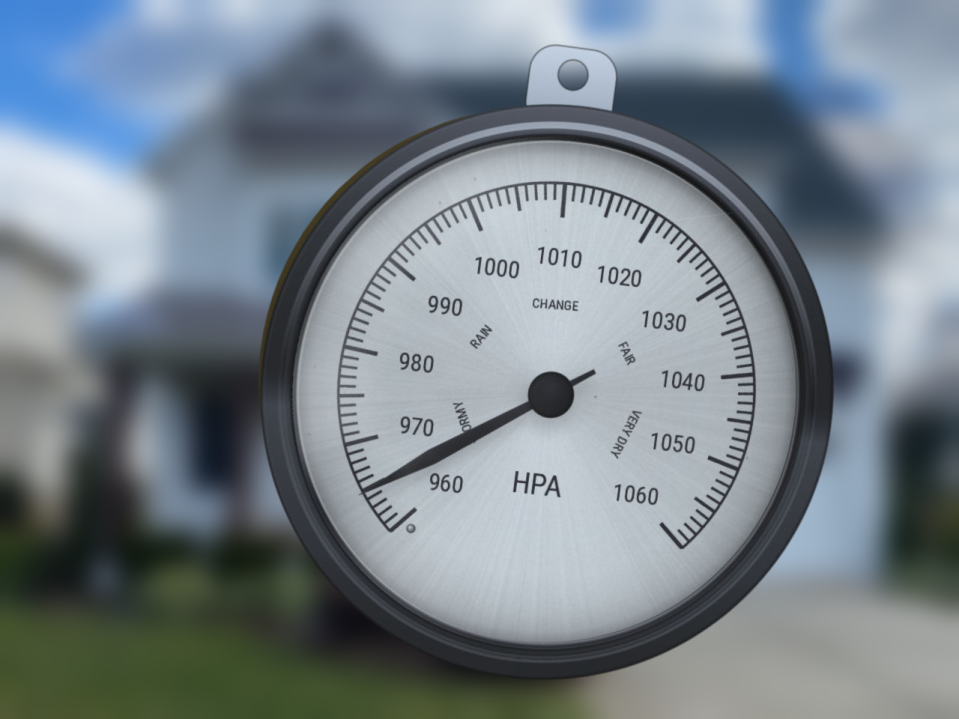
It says 965
